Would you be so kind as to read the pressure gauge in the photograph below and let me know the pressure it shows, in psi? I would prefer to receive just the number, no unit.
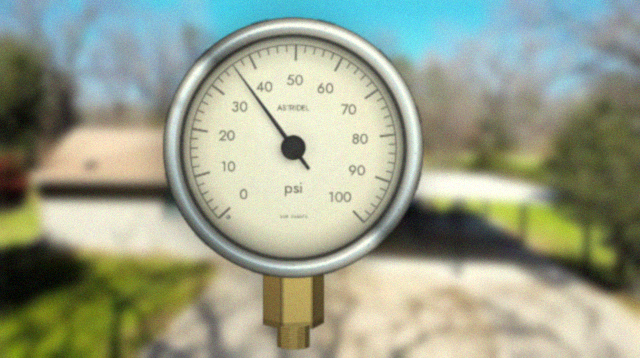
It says 36
